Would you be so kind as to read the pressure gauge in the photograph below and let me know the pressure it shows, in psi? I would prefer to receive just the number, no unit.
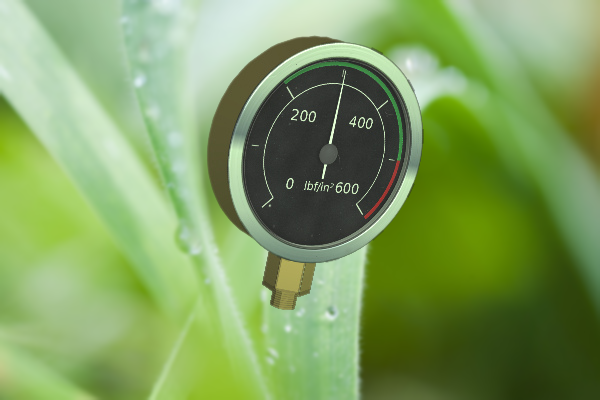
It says 300
